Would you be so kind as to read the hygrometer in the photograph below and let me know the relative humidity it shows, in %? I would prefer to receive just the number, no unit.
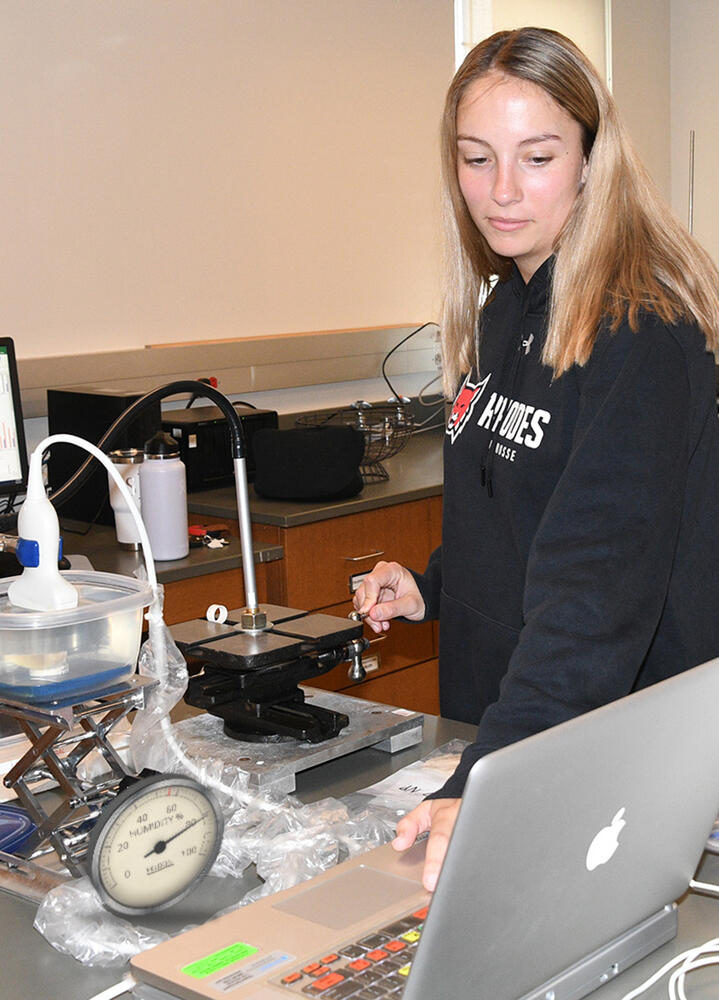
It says 80
